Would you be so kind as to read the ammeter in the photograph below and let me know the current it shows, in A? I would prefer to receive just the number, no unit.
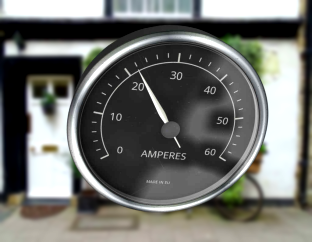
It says 22
